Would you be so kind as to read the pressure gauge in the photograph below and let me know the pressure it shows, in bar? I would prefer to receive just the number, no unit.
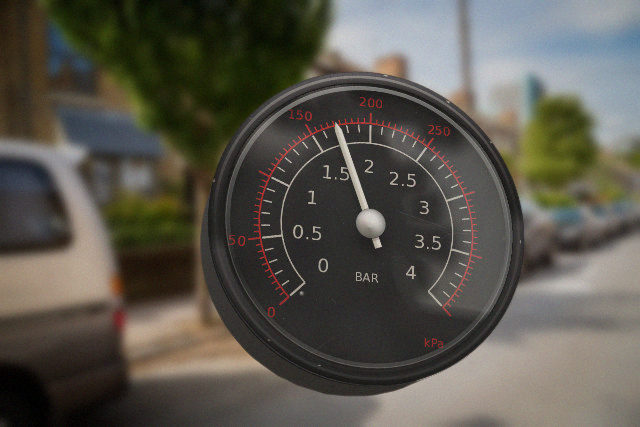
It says 1.7
